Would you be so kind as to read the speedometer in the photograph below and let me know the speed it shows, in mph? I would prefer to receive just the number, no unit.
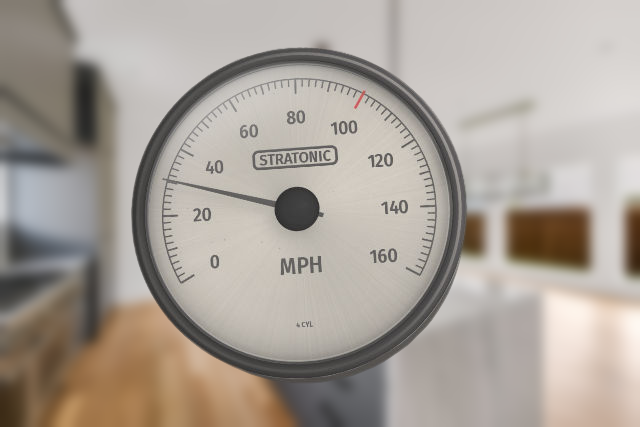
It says 30
